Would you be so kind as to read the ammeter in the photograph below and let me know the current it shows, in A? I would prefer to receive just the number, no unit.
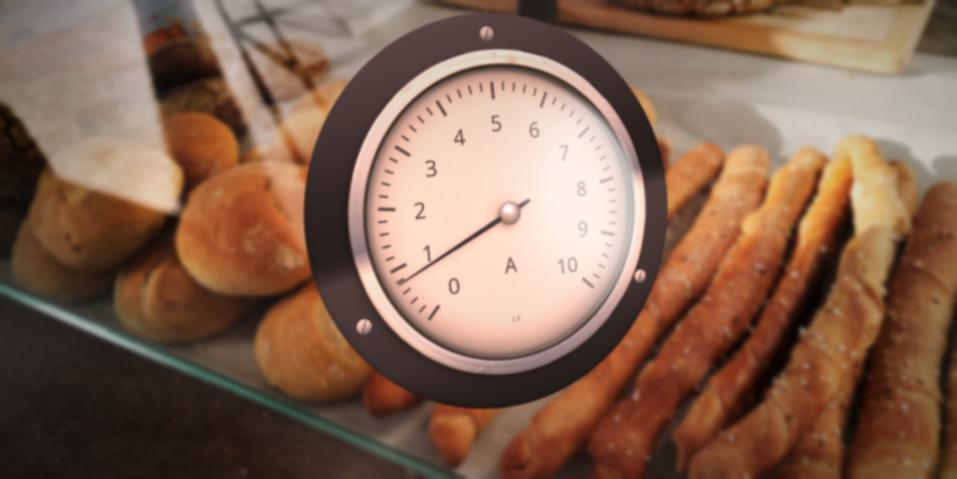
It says 0.8
